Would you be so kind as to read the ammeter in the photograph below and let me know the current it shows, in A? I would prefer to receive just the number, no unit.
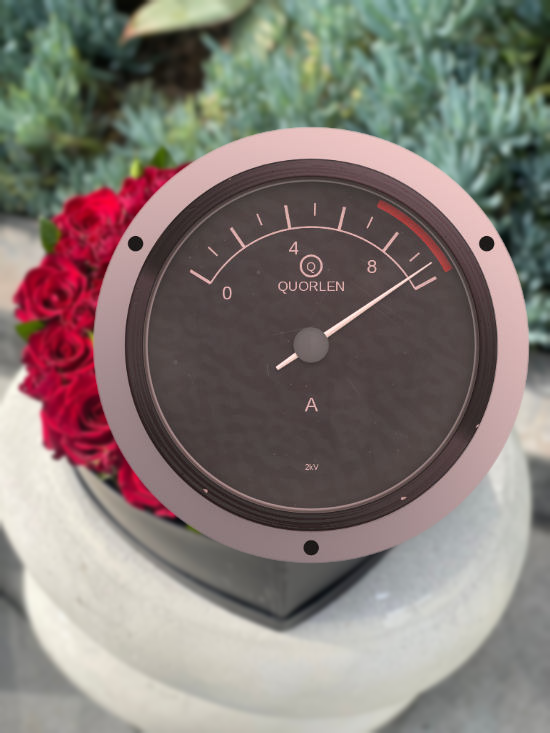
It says 9.5
